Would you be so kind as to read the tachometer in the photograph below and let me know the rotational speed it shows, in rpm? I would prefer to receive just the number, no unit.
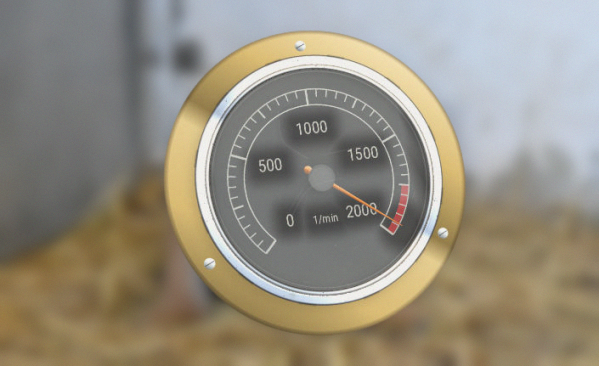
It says 1950
